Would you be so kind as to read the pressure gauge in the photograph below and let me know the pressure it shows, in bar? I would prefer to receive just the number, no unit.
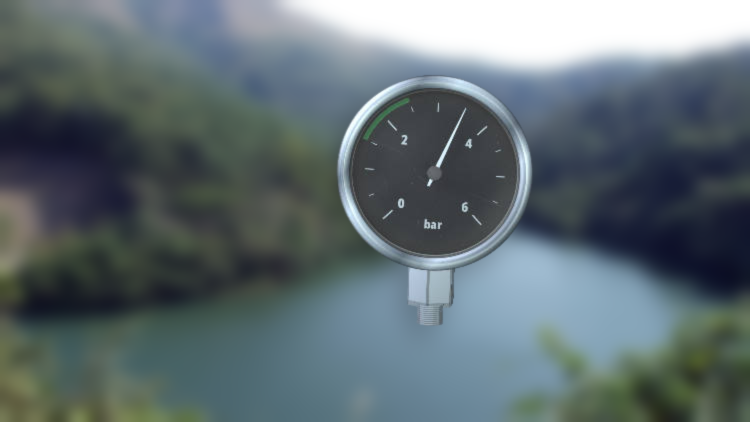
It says 3.5
